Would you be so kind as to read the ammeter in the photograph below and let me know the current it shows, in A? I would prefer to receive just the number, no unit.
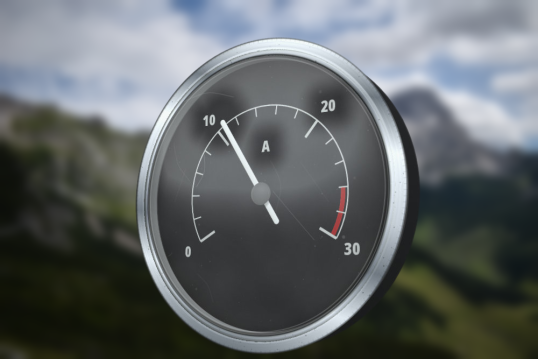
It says 11
